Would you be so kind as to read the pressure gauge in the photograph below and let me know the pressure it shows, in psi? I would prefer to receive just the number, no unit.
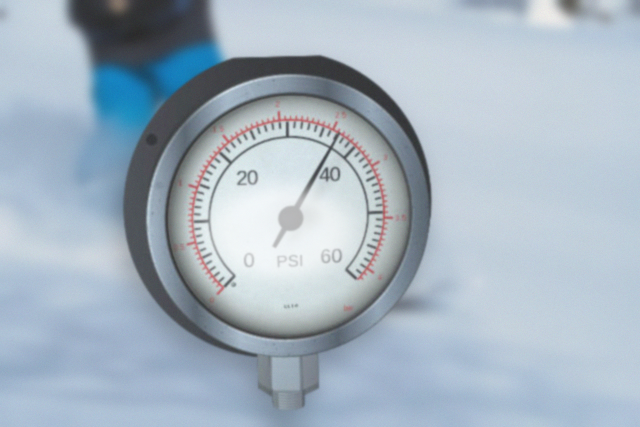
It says 37
